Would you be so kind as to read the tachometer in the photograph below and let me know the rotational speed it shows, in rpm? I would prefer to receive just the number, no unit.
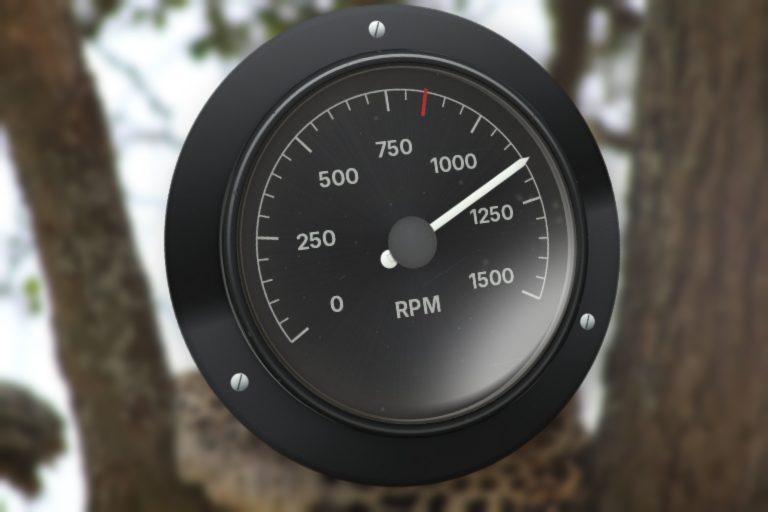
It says 1150
